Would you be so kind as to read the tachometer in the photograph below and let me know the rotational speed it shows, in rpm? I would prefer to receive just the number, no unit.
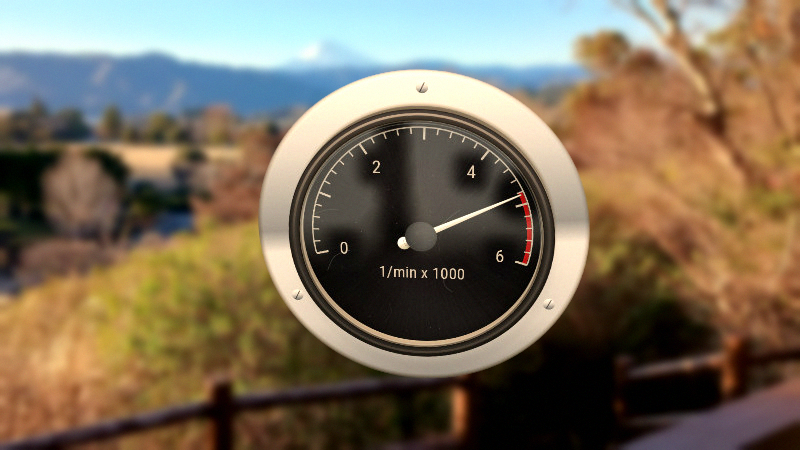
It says 4800
